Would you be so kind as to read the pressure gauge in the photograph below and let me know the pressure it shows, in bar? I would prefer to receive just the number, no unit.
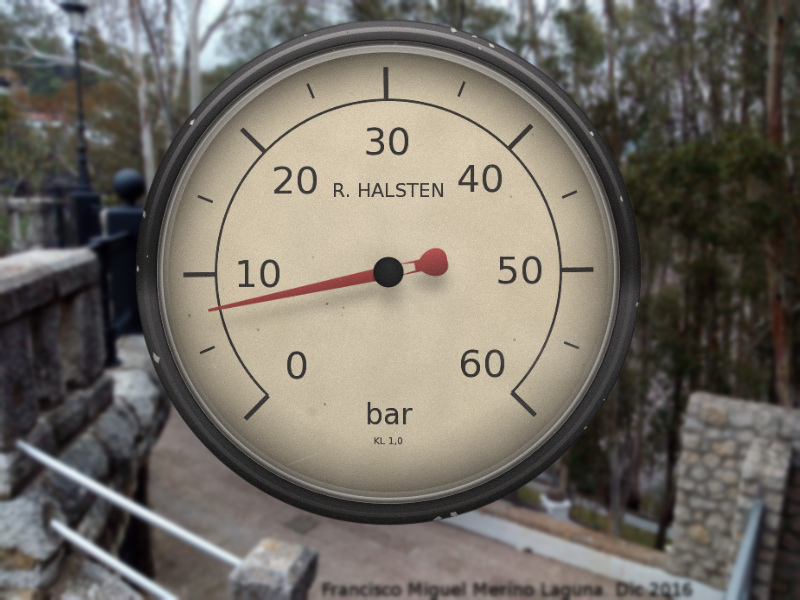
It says 7.5
